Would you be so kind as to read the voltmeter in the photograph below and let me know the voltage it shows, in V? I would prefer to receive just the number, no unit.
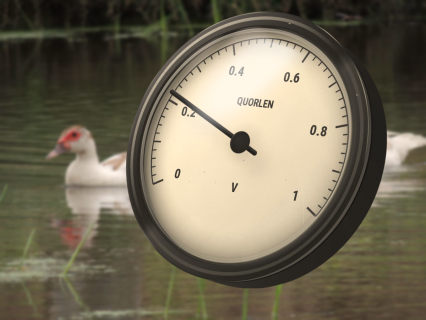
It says 0.22
